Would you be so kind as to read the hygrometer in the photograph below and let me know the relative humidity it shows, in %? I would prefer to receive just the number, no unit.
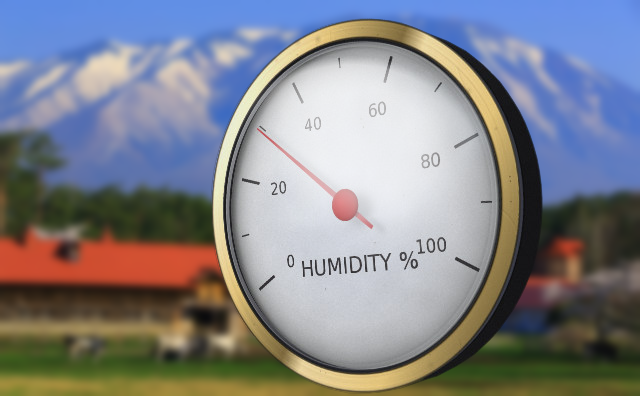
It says 30
